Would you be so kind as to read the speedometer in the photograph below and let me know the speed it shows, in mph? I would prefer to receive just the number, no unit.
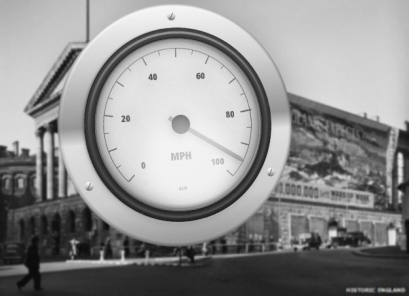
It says 95
